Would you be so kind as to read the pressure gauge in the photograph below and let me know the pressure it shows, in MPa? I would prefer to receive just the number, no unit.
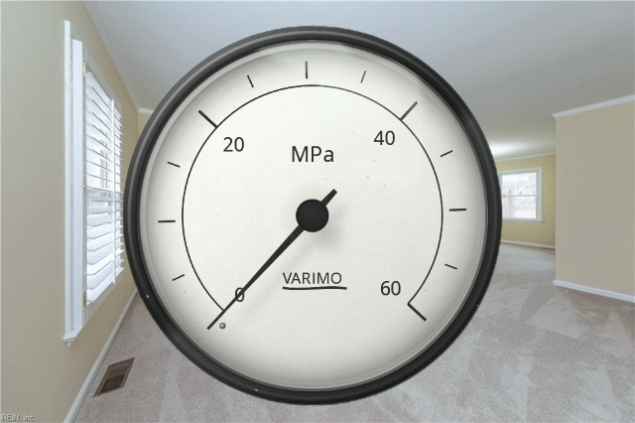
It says 0
